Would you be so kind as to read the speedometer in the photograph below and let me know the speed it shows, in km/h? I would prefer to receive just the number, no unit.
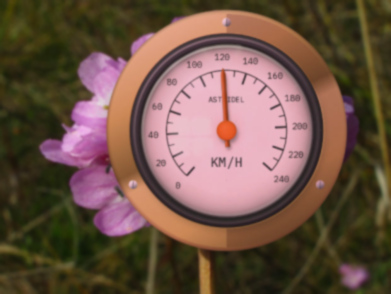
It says 120
